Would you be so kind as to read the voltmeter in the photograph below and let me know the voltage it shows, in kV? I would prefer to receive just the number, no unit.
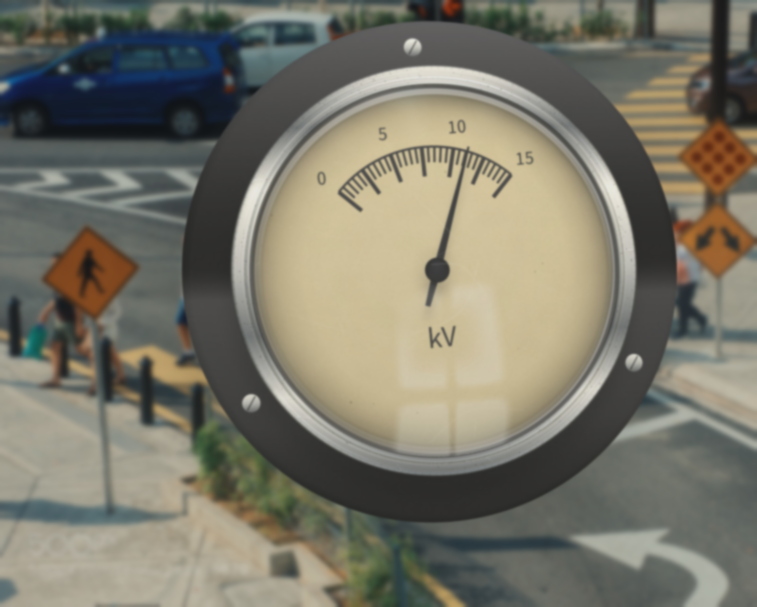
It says 11
